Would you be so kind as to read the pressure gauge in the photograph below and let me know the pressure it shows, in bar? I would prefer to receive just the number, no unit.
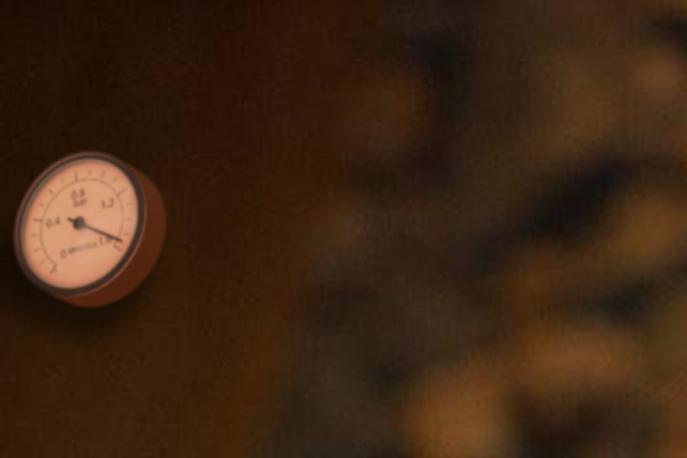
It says 1.55
